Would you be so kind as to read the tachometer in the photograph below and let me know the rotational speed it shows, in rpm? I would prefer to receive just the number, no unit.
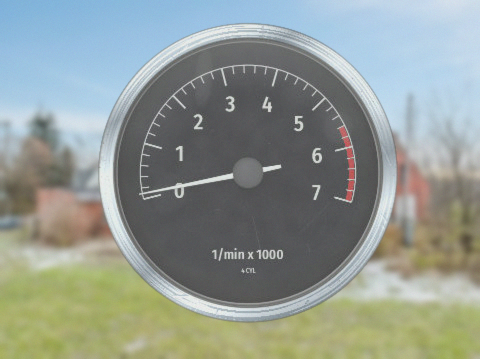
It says 100
